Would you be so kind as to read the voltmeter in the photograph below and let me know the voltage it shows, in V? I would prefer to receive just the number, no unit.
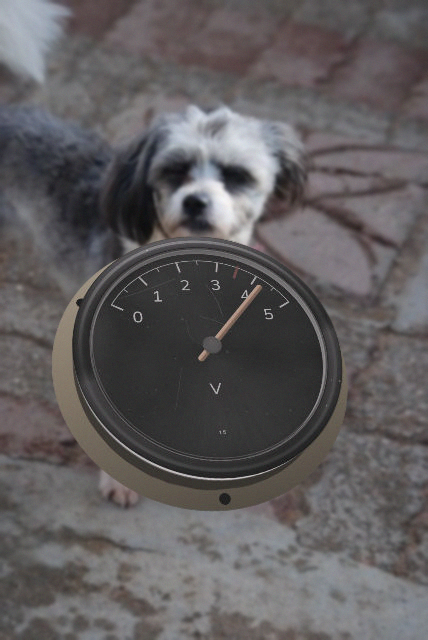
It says 4.25
